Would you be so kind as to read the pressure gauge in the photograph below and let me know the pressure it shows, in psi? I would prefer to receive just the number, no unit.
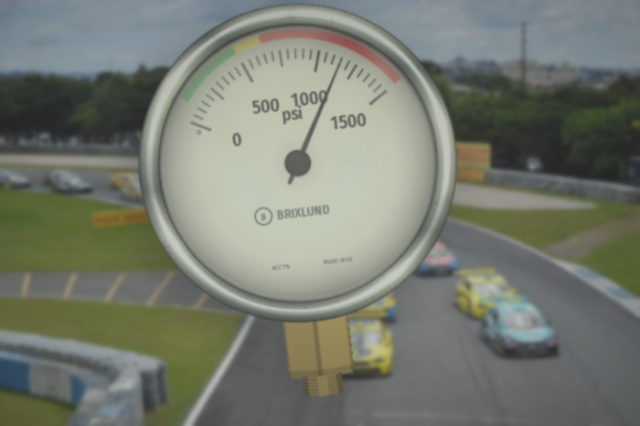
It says 1150
